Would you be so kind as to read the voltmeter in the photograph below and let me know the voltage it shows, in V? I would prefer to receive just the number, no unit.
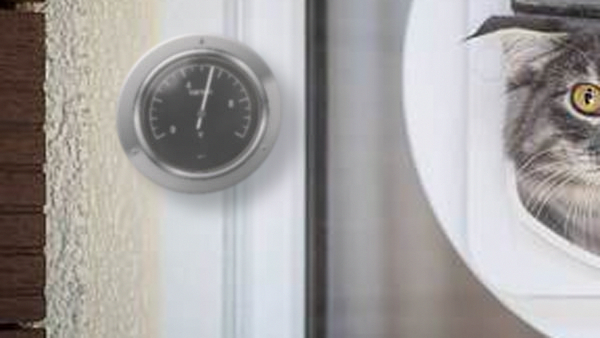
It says 5.5
